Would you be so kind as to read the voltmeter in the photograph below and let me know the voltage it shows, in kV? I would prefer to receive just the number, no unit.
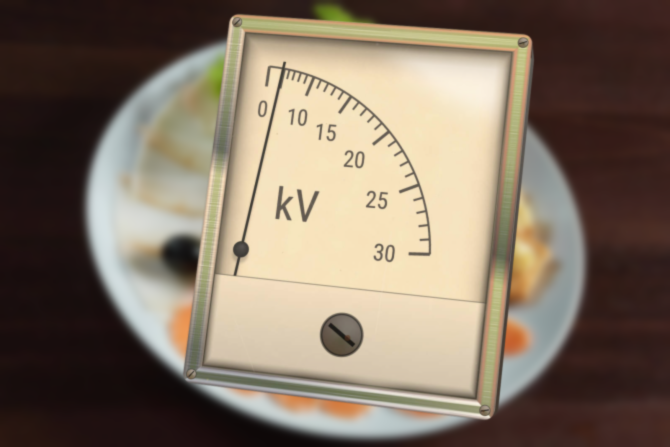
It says 5
